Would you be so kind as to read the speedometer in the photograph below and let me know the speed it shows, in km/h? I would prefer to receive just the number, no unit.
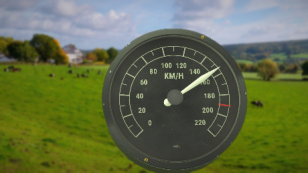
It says 155
